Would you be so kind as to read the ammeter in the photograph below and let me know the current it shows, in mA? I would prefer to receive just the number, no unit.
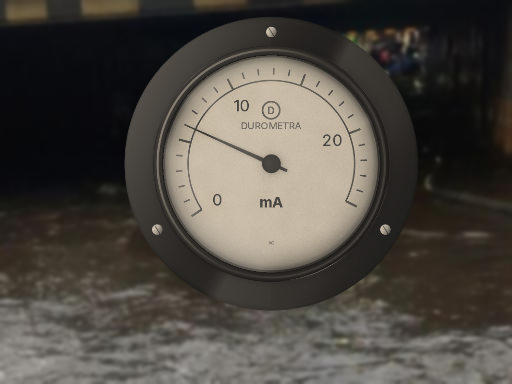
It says 6
